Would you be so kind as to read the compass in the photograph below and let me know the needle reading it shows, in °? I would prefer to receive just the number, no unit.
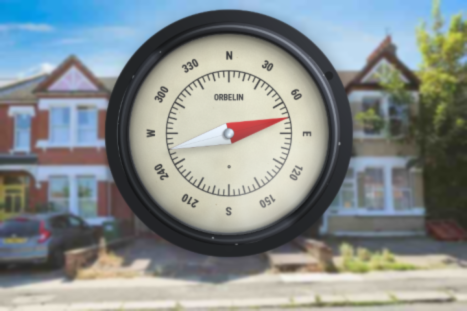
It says 75
